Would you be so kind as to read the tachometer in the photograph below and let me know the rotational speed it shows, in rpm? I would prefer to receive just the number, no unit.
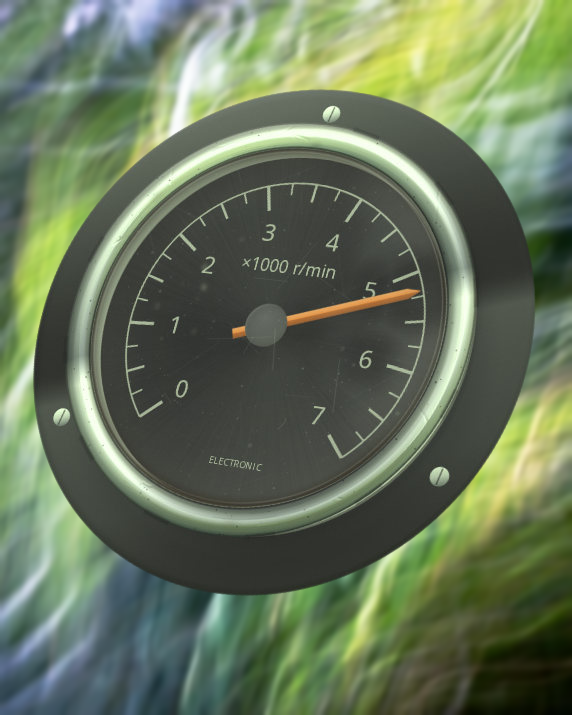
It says 5250
